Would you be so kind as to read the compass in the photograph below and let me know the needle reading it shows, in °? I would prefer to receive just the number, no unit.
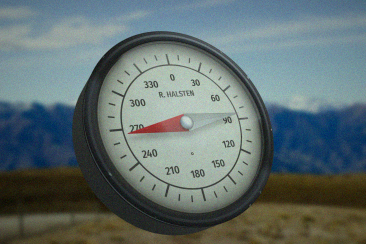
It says 265
